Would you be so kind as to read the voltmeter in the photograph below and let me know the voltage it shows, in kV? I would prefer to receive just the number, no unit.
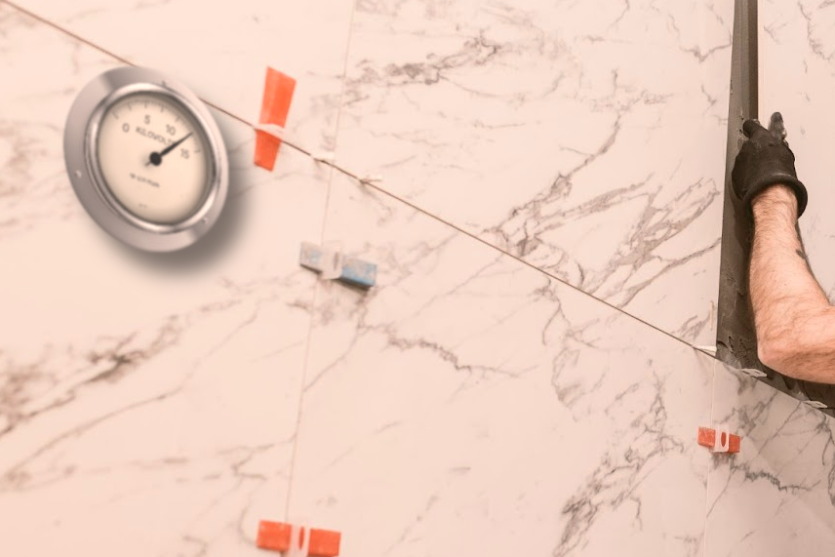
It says 12.5
